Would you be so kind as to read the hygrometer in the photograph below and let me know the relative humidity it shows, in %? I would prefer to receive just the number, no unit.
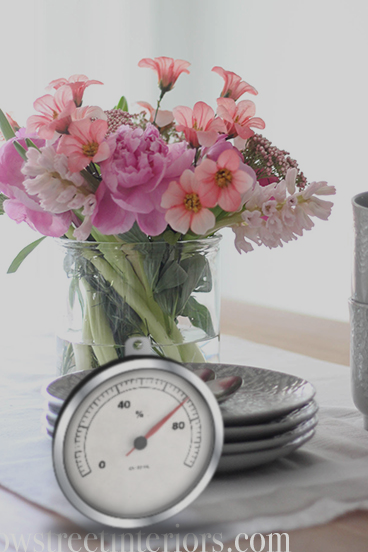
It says 70
